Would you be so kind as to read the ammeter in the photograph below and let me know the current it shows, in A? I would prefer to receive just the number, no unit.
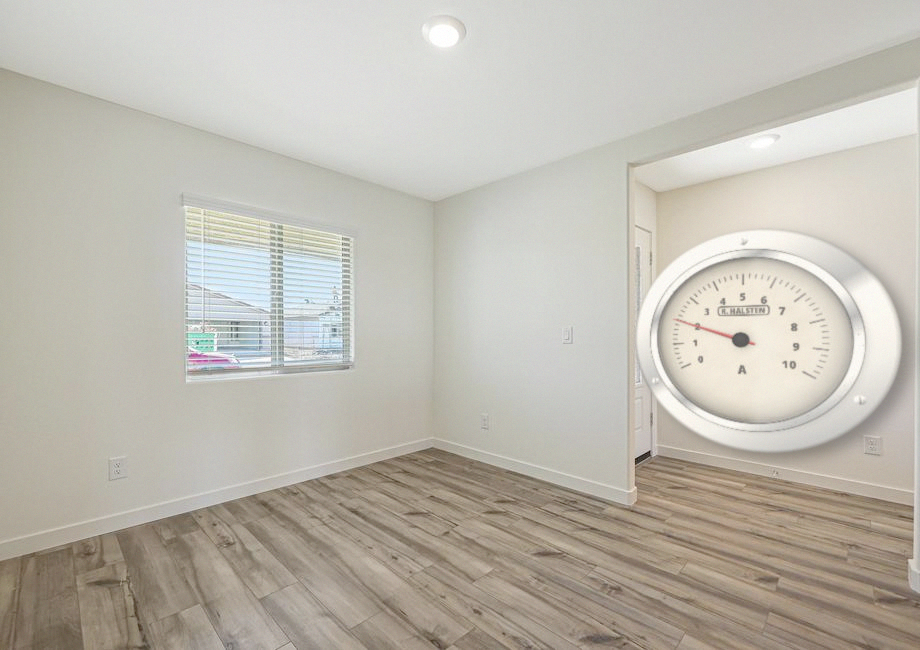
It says 2
